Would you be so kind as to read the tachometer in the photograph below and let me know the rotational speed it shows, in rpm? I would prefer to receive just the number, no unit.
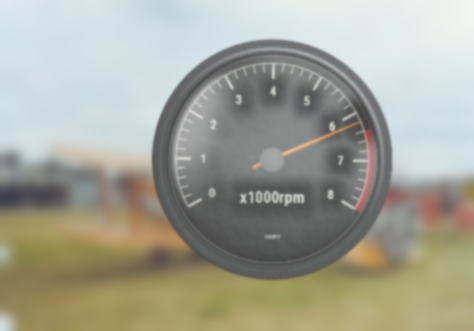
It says 6200
